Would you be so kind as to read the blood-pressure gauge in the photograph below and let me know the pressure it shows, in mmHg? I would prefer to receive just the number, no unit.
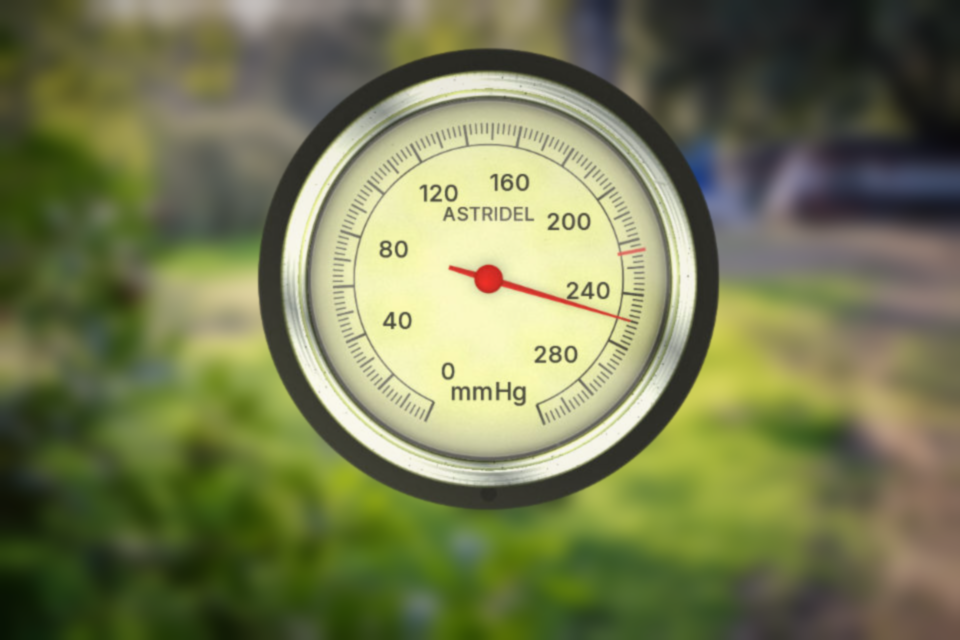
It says 250
